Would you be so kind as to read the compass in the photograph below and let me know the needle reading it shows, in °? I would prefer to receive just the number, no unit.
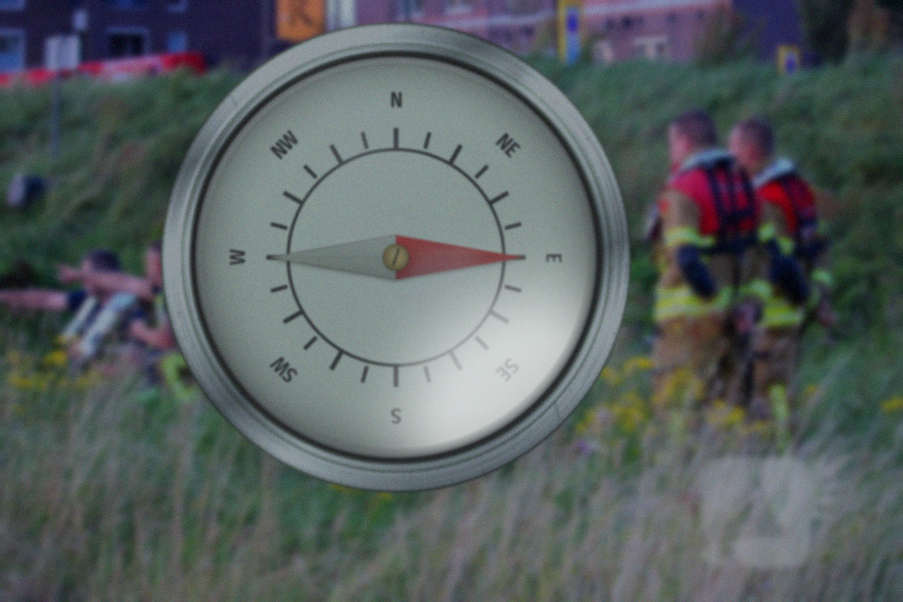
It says 90
